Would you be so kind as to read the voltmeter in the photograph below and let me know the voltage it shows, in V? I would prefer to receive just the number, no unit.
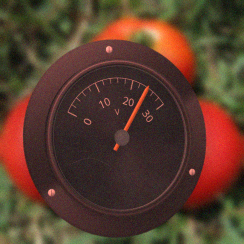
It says 24
